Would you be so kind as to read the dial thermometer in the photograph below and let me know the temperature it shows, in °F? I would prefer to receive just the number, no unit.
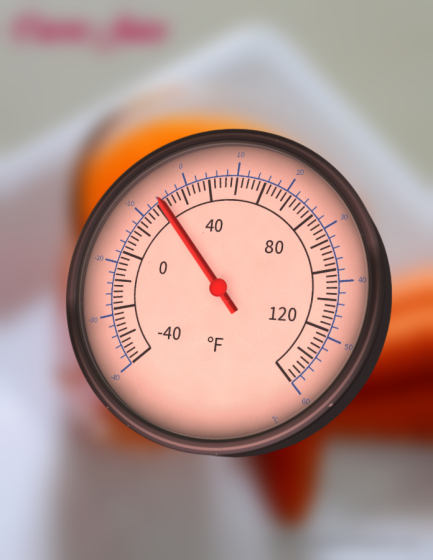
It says 22
